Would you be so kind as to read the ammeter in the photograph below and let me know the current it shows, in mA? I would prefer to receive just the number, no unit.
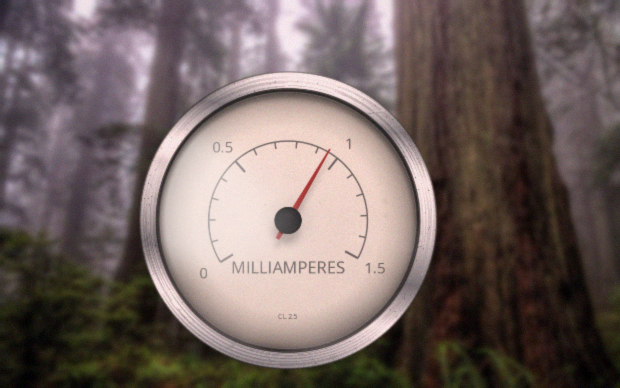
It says 0.95
